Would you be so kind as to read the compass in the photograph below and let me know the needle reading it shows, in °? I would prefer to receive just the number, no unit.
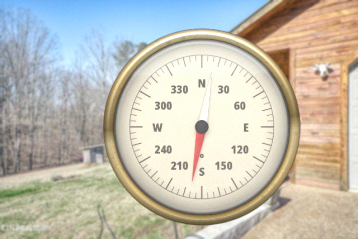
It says 190
